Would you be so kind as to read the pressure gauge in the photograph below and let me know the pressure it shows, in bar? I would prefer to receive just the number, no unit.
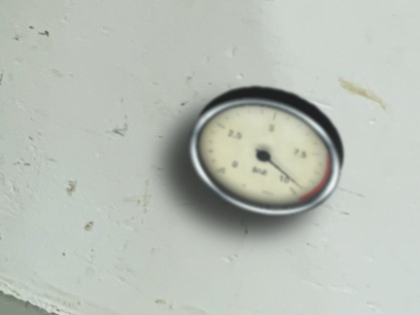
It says 9.5
